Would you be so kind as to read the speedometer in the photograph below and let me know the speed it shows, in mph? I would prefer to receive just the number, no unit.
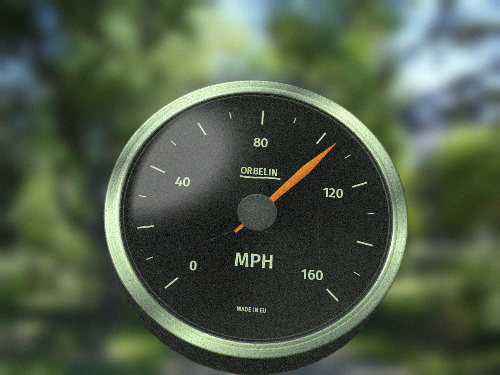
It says 105
